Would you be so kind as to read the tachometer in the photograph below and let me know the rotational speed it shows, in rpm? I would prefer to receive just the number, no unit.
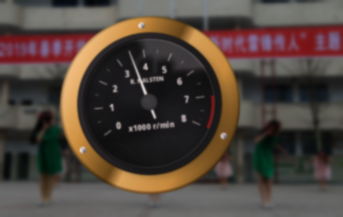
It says 3500
